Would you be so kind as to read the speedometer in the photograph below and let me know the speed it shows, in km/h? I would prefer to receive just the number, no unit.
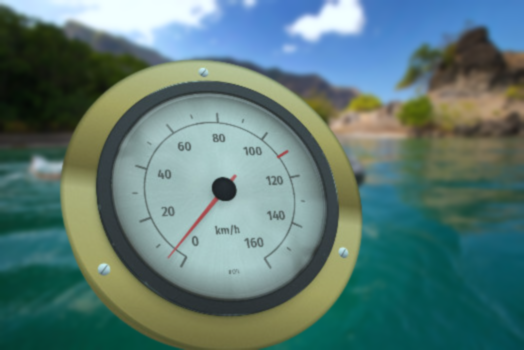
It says 5
